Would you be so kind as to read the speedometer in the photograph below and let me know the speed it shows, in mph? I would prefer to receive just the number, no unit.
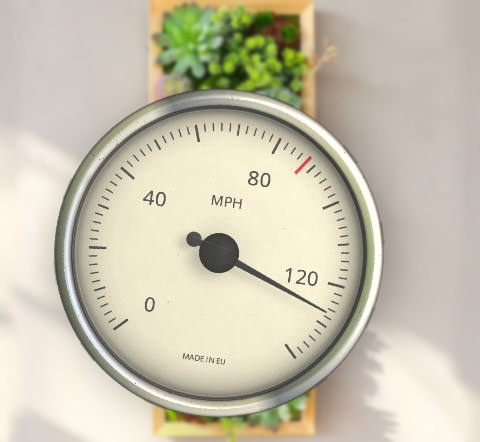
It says 127
